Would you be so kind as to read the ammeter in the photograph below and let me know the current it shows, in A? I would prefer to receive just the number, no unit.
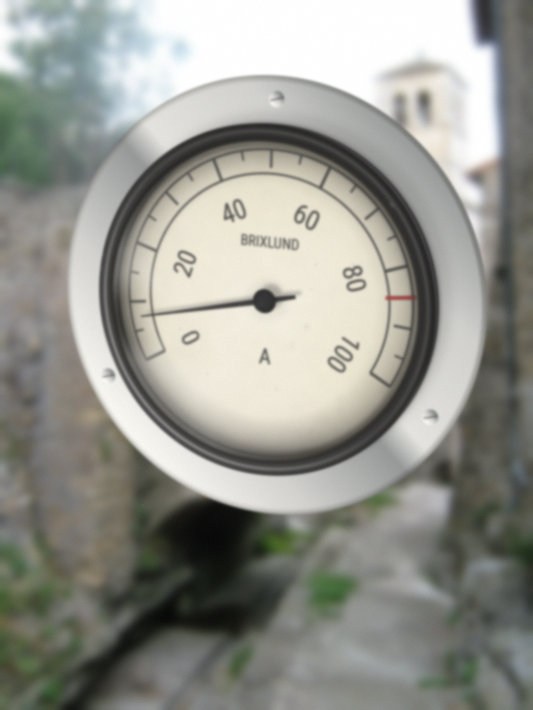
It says 7.5
